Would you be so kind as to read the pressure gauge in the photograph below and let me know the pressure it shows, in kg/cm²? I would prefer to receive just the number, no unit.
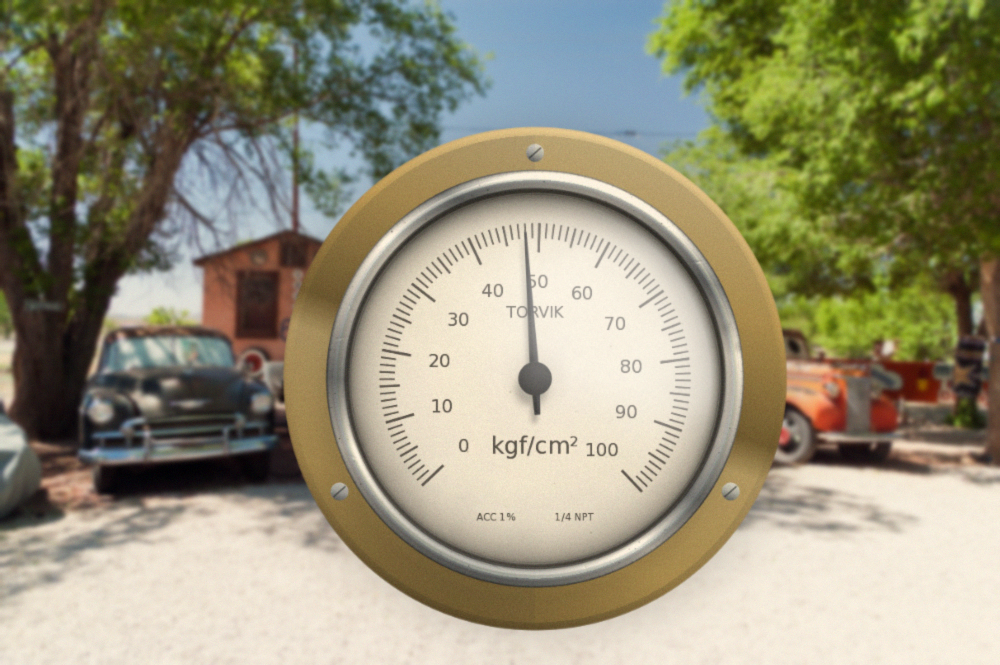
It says 48
